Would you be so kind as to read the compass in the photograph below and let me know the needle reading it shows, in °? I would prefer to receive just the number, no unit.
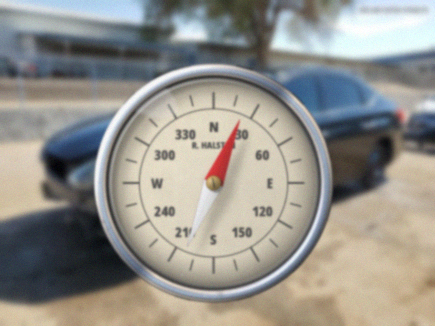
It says 22.5
